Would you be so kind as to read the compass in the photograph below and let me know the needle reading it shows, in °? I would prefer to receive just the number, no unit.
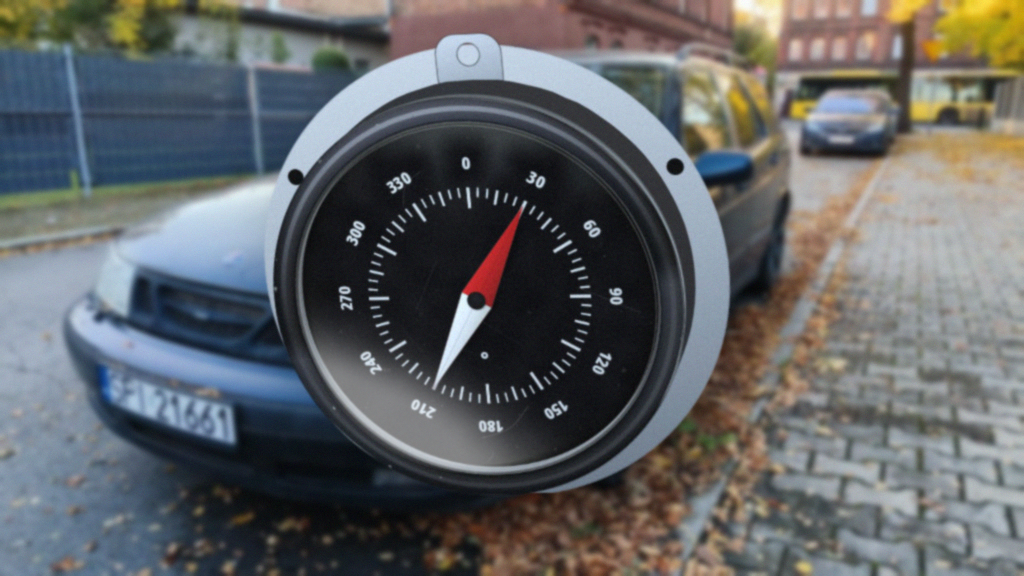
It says 30
